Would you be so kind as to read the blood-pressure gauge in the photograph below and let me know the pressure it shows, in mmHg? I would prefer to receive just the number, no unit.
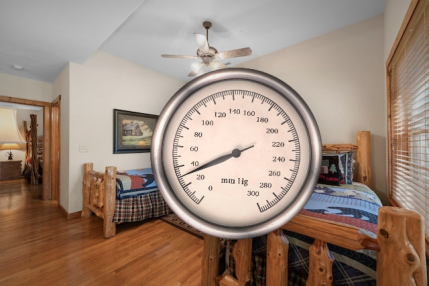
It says 30
